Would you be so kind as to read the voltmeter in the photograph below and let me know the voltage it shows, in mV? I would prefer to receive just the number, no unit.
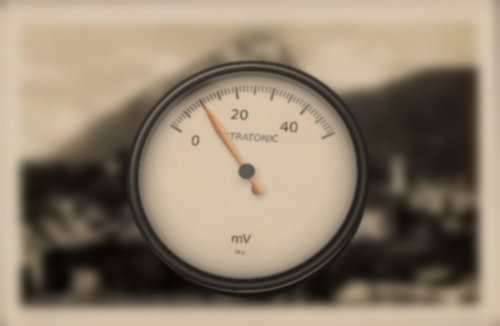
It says 10
